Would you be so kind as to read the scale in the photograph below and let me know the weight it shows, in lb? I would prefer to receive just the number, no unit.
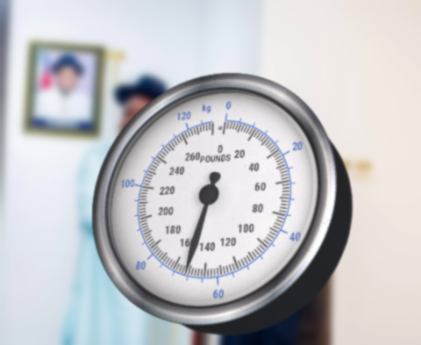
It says 150
